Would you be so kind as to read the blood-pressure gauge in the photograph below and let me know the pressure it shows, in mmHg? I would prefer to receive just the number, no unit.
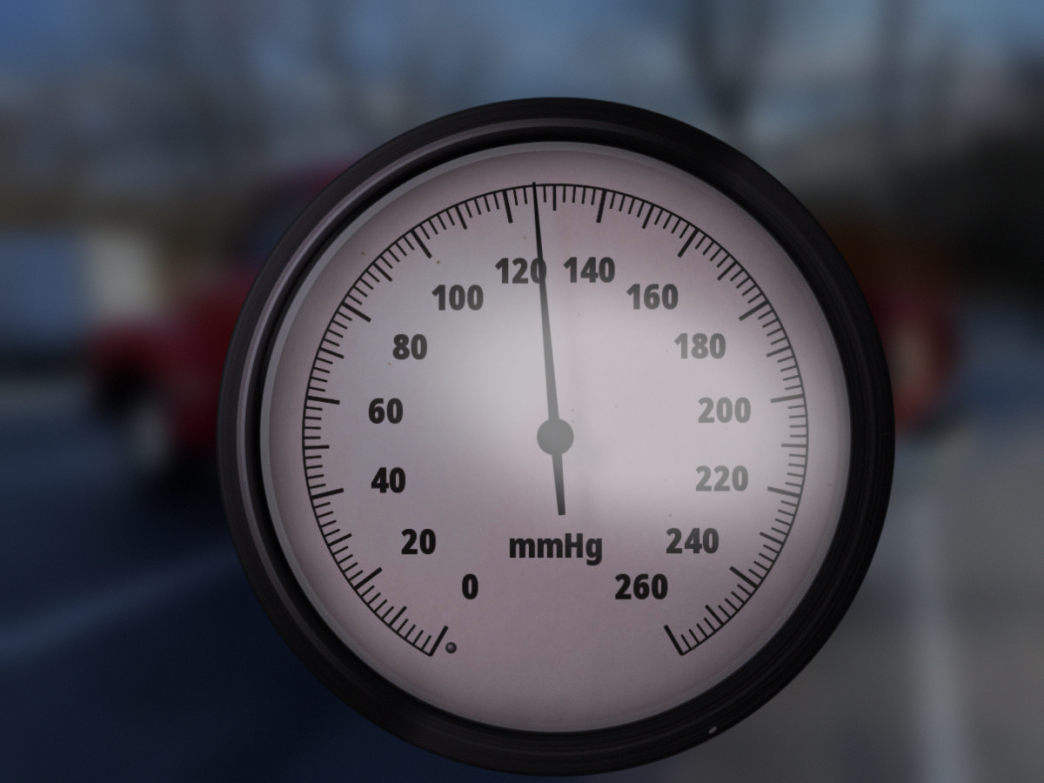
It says 126
